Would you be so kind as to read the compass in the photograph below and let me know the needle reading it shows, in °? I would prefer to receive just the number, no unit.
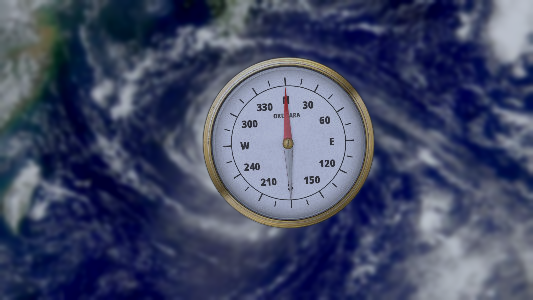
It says 0
